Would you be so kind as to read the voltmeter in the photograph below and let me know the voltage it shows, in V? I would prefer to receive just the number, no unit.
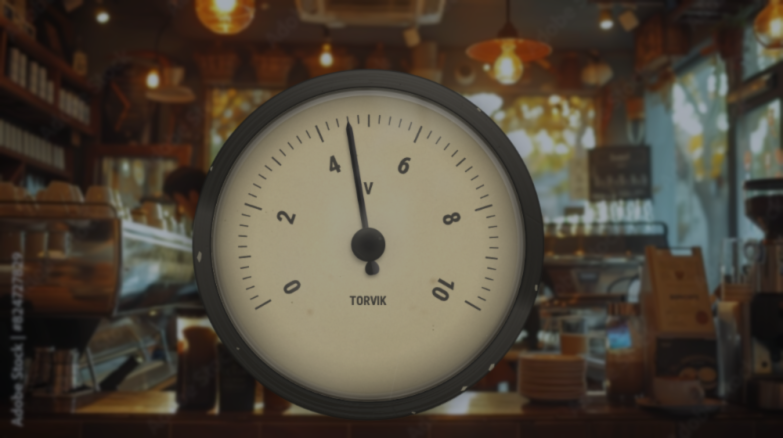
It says 4.6
